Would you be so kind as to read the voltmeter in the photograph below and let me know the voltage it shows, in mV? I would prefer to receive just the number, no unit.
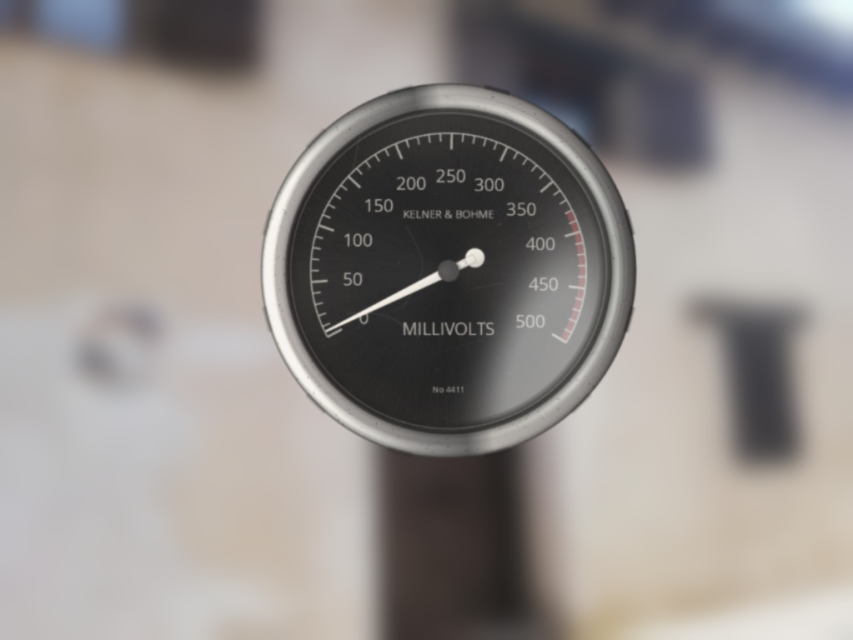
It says 5
